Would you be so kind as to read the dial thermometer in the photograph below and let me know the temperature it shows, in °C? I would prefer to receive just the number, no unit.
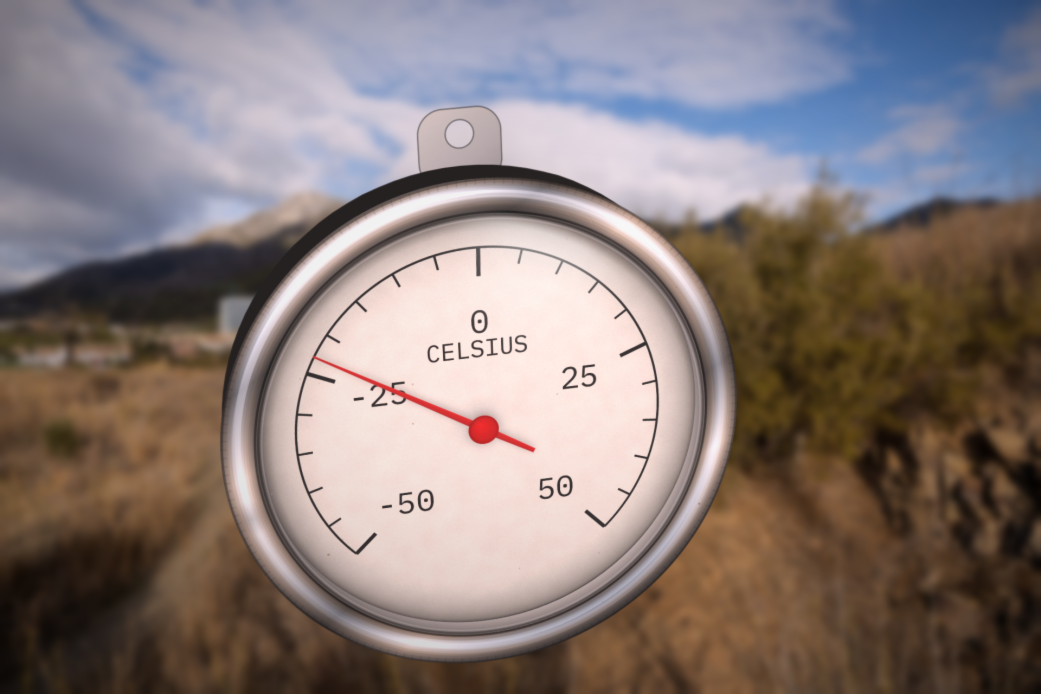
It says -22.5
